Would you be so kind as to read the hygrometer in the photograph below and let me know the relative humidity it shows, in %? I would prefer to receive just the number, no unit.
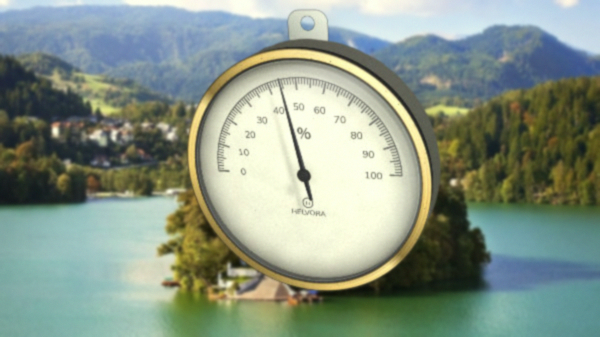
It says 45
